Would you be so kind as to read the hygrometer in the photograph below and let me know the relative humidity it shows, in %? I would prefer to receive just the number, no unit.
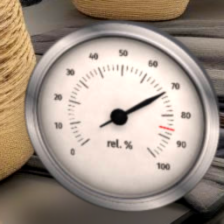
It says 70
